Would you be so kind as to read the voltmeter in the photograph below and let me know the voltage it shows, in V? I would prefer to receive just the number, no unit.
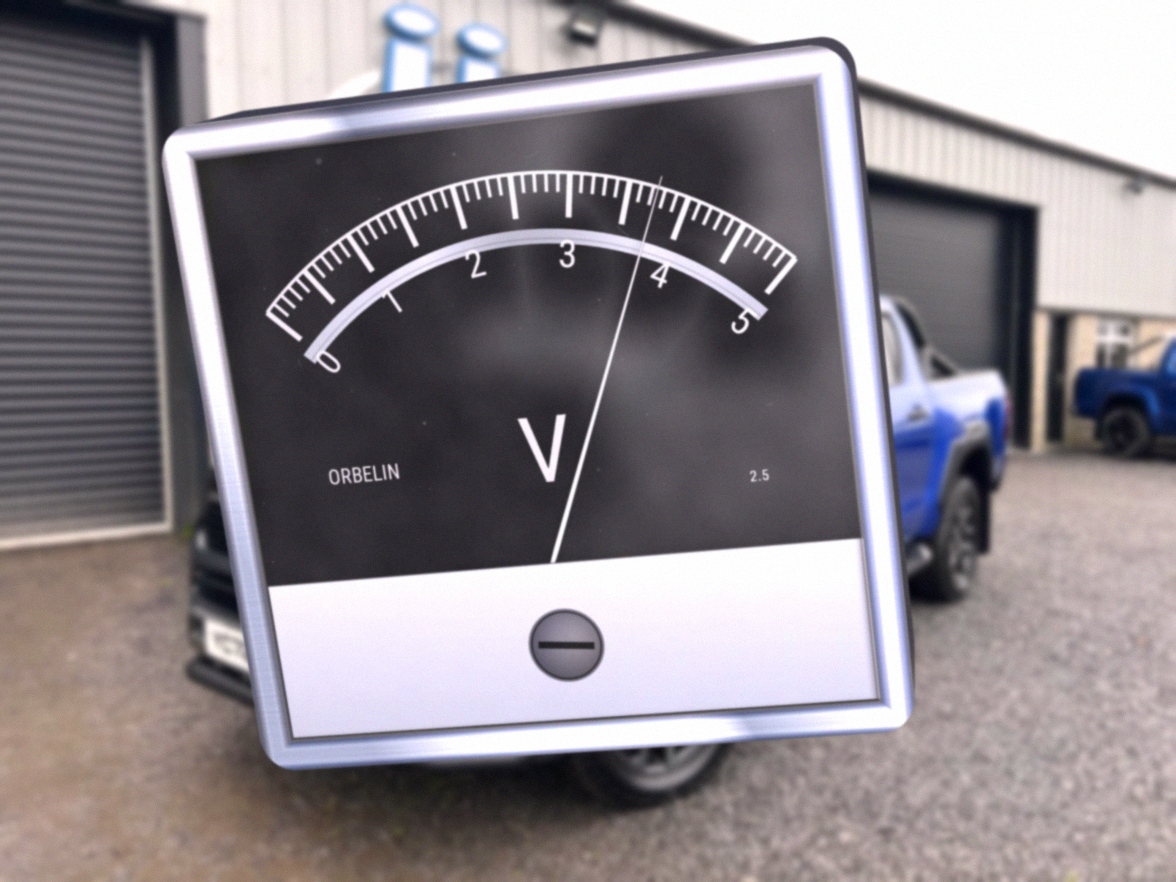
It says 3.75
